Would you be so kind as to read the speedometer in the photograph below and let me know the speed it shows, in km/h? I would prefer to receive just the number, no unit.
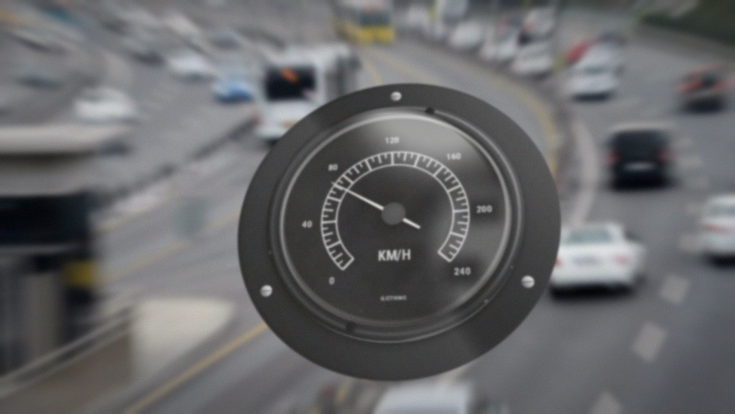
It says 70
